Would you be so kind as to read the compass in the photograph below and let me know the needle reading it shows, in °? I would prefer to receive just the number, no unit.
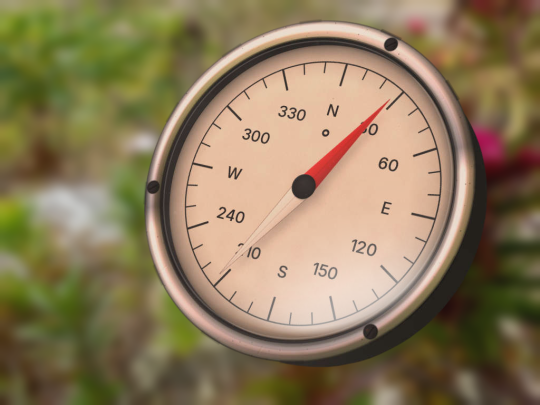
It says 30
